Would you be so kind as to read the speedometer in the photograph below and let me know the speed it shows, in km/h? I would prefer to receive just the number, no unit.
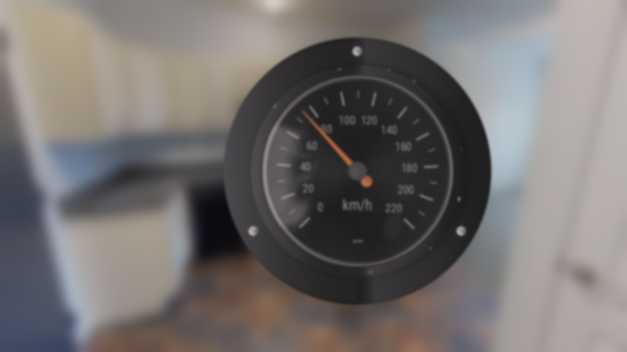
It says 75
